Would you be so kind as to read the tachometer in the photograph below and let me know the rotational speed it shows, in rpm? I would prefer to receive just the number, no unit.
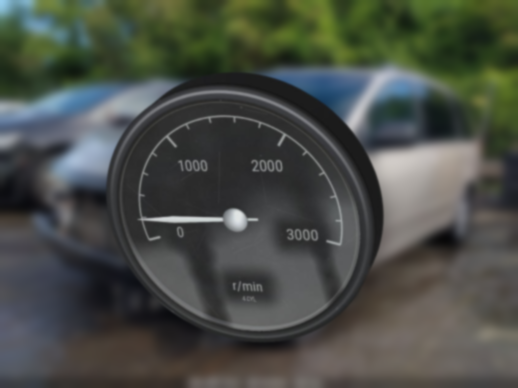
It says 200
